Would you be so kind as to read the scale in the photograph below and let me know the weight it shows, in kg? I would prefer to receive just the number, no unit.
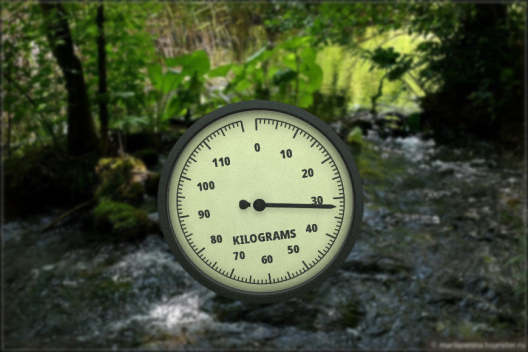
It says 32
